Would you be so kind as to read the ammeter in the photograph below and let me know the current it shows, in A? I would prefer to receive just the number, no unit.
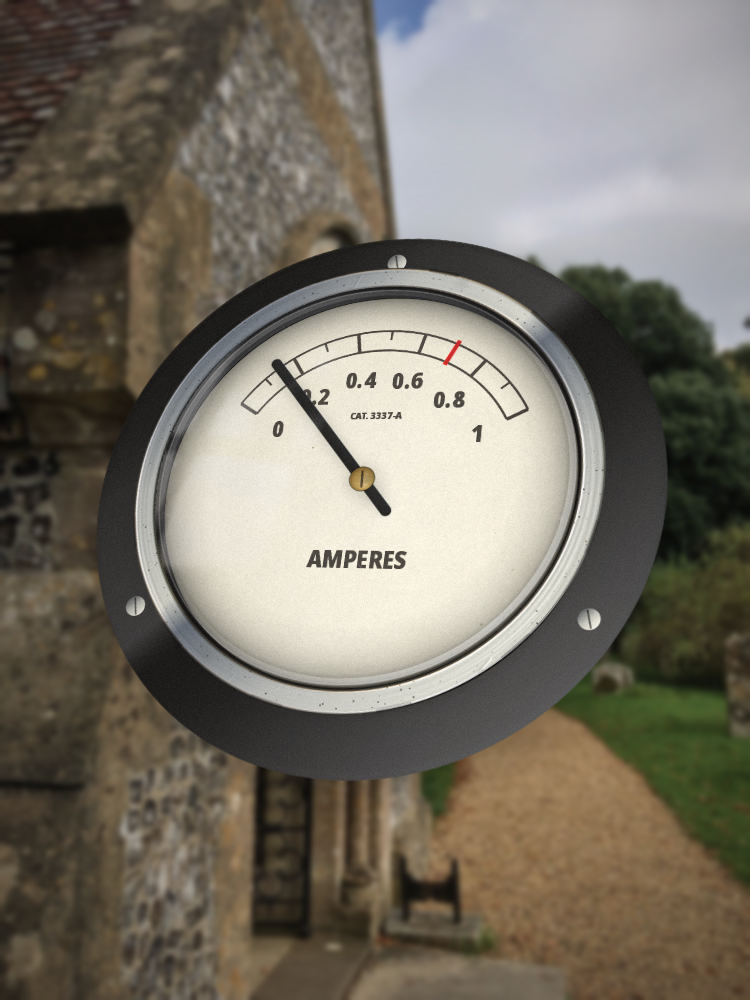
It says 0.15
